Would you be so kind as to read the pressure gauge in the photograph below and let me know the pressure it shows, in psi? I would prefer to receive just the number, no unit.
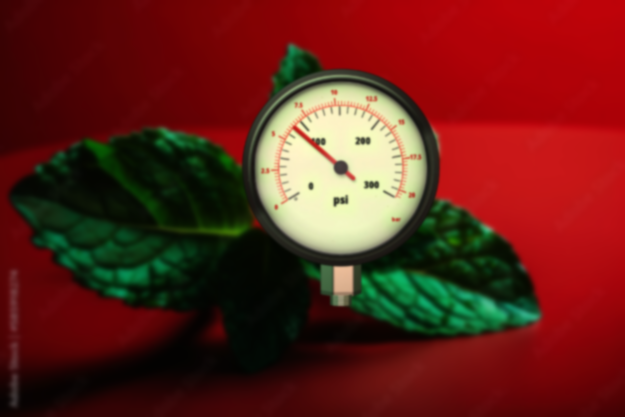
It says 90
